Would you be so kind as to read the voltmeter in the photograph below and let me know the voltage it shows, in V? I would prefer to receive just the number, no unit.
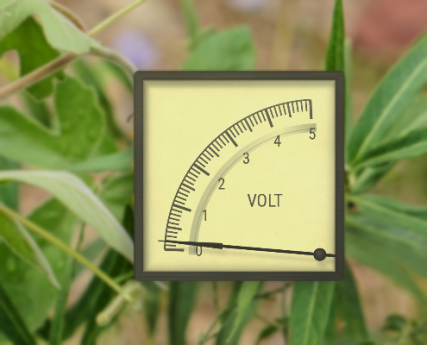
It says 0.2
